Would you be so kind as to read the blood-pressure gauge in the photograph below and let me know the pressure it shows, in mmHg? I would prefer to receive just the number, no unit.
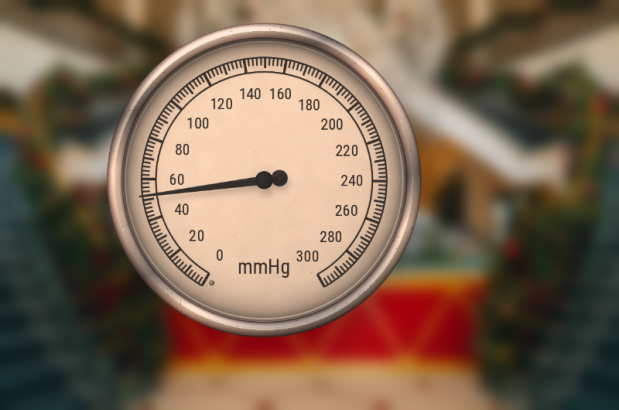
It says 52
